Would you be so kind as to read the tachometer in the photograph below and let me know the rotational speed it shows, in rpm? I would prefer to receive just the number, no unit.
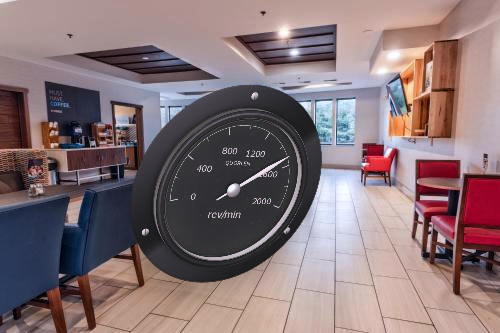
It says 1500
